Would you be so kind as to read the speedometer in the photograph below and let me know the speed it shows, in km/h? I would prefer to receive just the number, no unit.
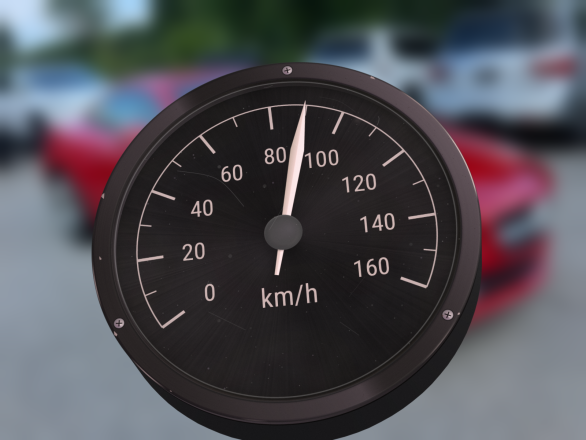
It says 90
